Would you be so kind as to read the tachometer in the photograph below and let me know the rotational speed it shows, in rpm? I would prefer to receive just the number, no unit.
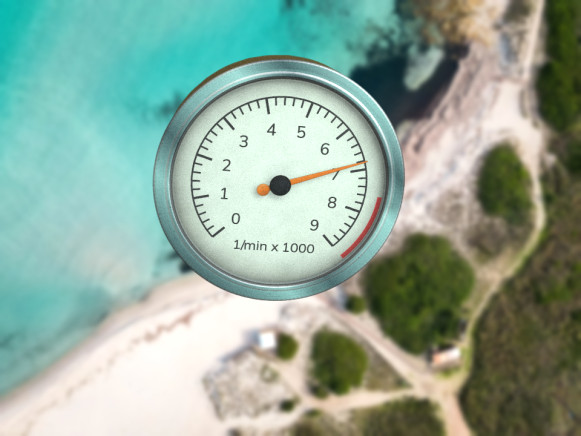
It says 6800
